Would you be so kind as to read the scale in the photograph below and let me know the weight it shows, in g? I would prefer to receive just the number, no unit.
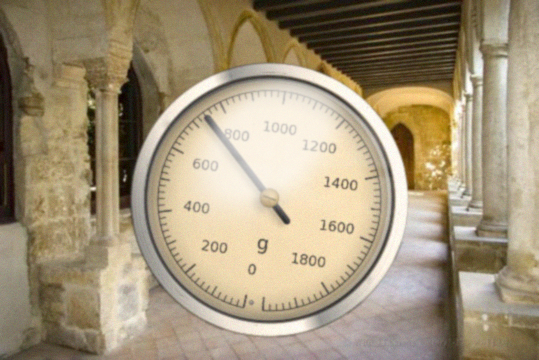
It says 740
